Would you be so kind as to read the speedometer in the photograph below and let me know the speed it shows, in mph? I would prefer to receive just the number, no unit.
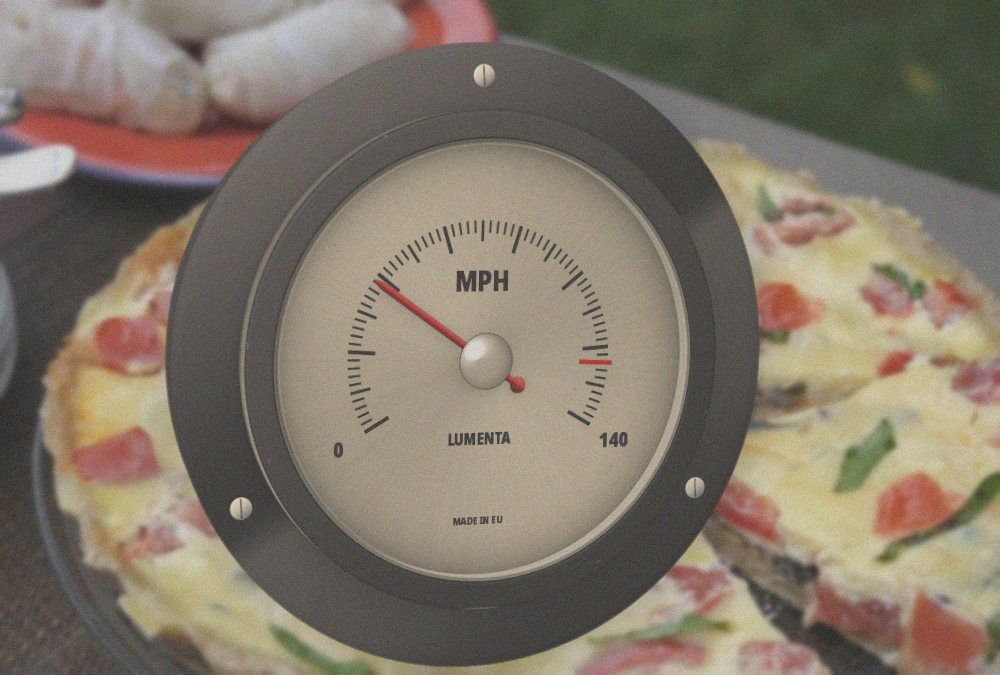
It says 38
